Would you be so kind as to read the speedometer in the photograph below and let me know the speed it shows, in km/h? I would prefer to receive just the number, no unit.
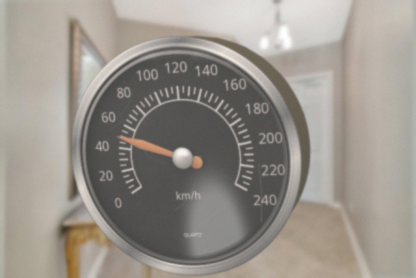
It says 50
